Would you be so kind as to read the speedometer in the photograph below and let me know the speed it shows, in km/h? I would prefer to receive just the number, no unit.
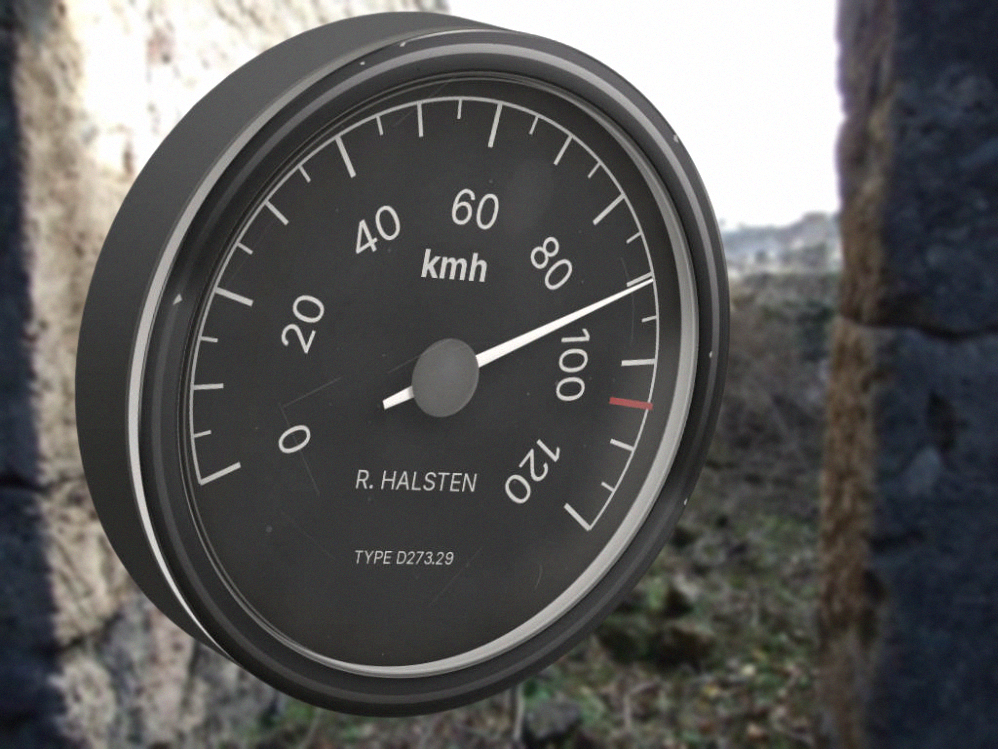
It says 90
